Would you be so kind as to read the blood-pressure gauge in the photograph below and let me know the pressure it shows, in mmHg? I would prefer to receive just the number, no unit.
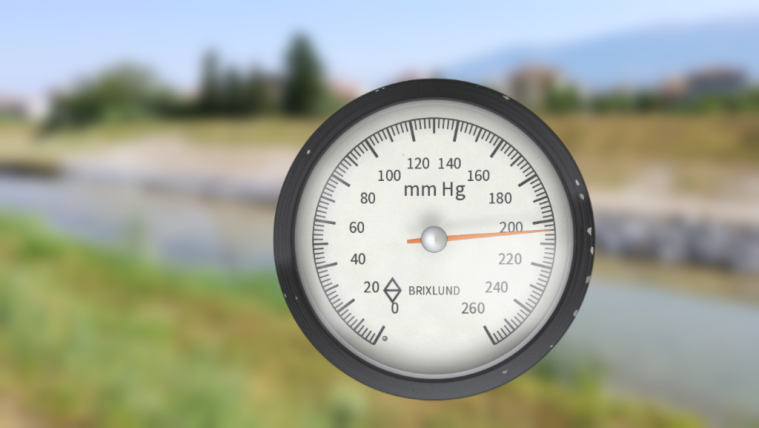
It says 204
